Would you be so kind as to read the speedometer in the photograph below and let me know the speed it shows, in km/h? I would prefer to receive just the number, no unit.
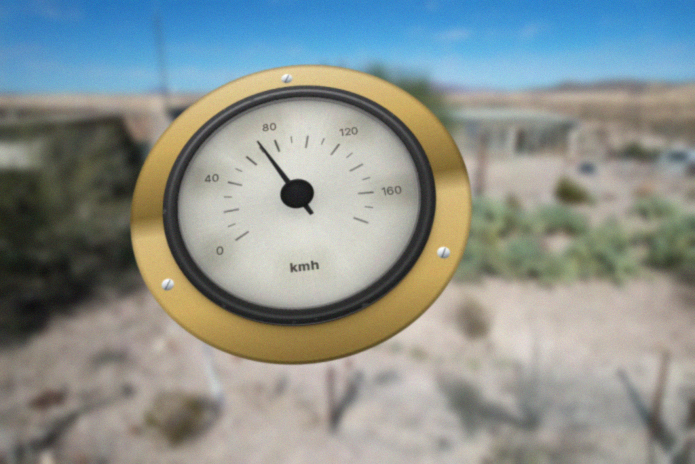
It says 70
